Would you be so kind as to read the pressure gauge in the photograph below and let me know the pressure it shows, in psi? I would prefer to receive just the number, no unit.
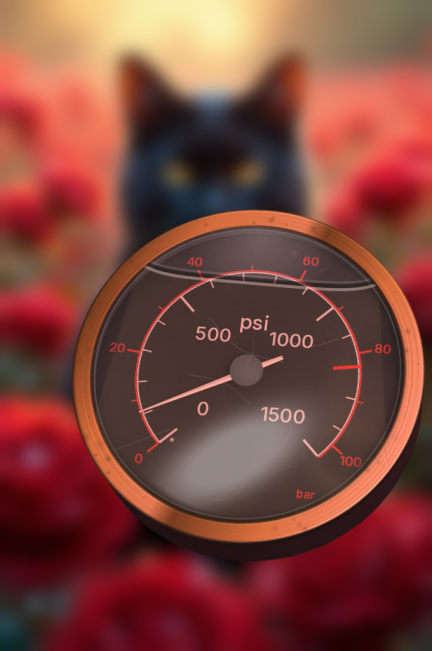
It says 100
